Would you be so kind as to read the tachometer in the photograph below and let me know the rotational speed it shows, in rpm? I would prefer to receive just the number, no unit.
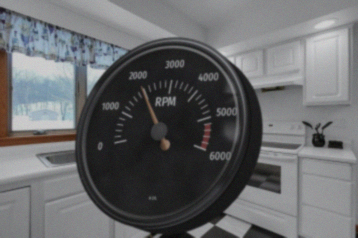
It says 2000
